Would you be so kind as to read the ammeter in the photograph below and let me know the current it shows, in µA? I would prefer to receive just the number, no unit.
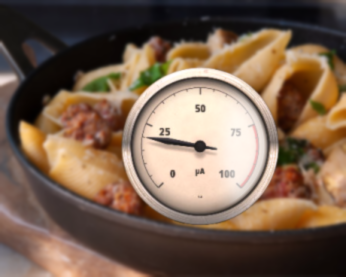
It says 20
